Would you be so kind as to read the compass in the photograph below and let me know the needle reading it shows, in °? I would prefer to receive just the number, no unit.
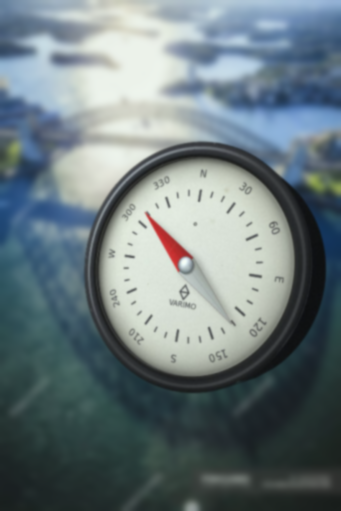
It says 310
